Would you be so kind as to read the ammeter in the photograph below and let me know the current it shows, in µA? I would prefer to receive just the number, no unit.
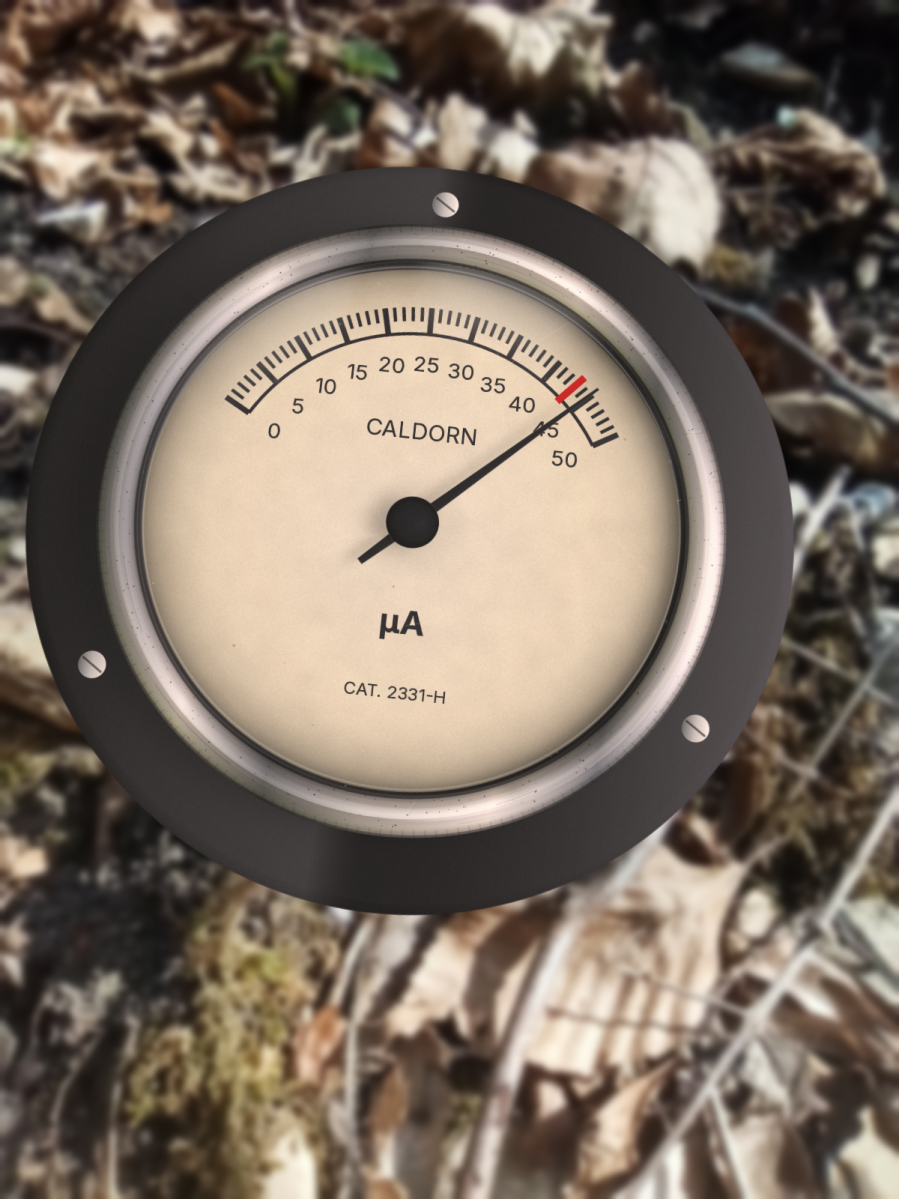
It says 45
